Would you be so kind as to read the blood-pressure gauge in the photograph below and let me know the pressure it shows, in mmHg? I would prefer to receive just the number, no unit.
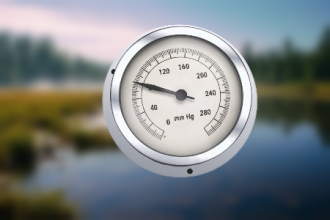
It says 80
